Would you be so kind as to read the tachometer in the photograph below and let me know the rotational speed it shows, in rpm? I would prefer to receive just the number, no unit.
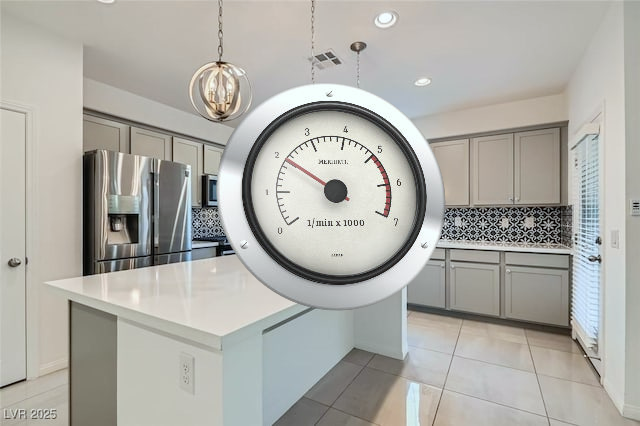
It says 2000
